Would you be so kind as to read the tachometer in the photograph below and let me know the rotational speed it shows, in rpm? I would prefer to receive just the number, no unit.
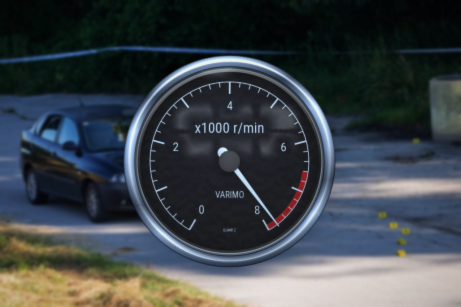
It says 7800
